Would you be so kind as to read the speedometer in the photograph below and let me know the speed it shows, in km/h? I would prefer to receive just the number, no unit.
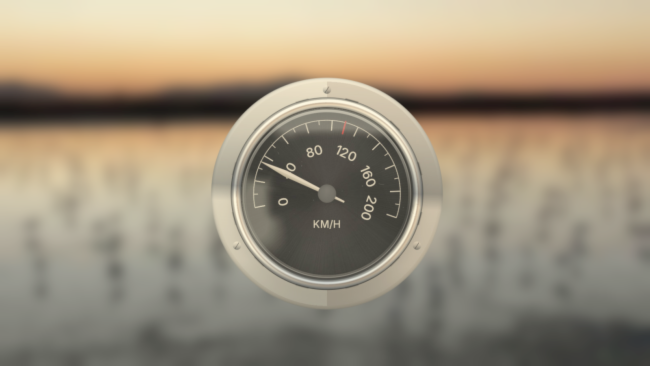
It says 35
